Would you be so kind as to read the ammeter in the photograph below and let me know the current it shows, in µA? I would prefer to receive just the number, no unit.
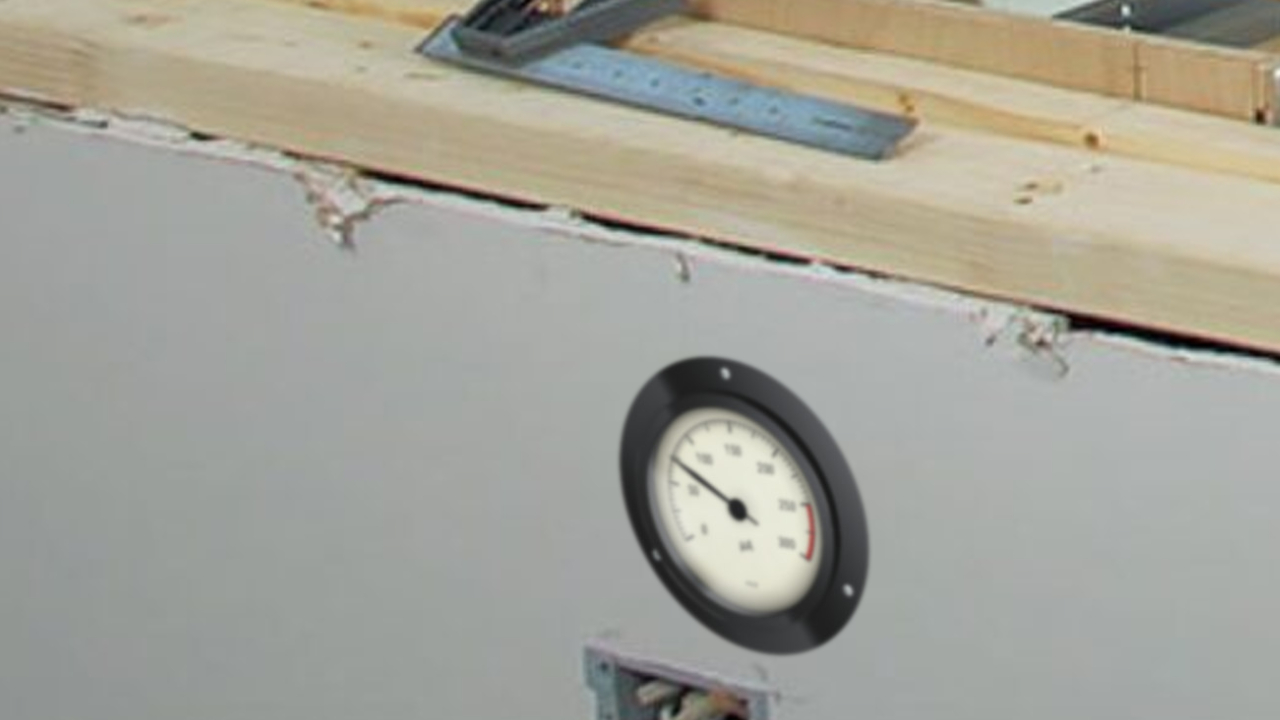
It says 75
